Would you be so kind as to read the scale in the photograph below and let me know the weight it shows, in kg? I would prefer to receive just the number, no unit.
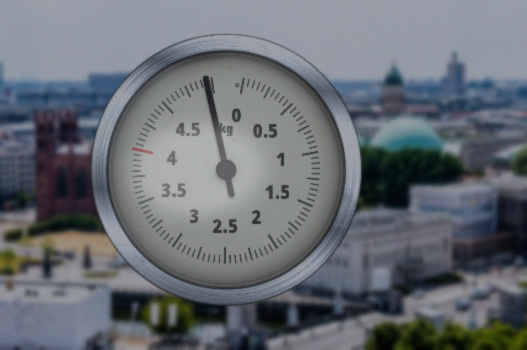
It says 4.95
